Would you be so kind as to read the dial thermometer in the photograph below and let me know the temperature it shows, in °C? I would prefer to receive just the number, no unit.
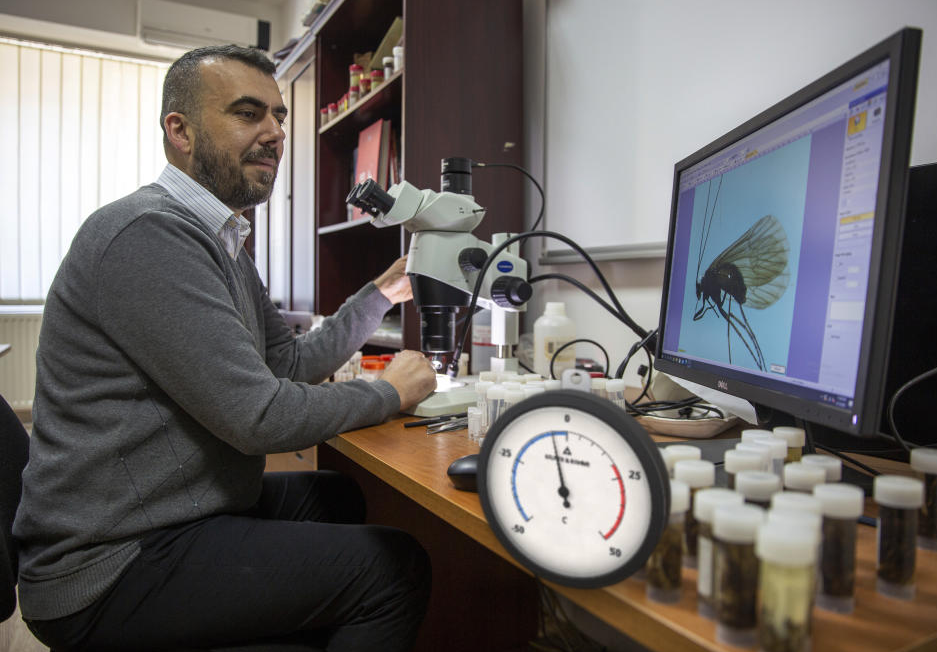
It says -5
